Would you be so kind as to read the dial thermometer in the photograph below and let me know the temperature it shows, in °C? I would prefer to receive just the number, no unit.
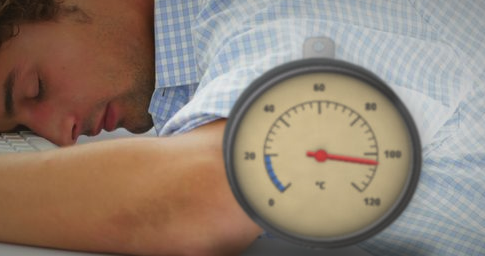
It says 104
